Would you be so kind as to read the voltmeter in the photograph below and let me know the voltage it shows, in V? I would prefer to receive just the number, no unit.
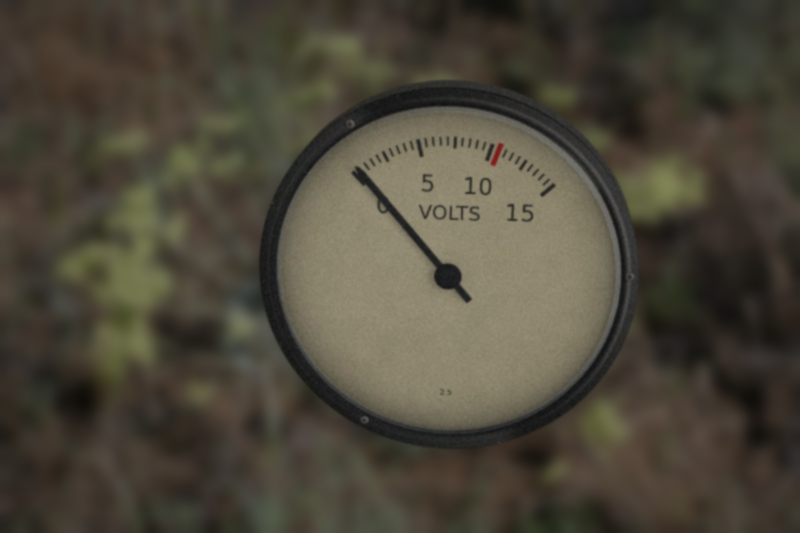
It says 0.5
